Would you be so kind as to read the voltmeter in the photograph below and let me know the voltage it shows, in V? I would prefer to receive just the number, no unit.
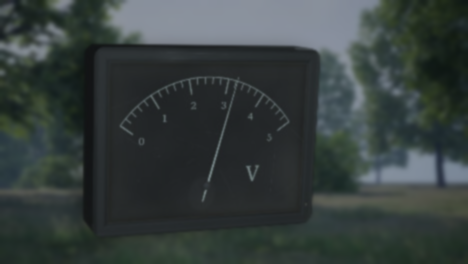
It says 3.2
